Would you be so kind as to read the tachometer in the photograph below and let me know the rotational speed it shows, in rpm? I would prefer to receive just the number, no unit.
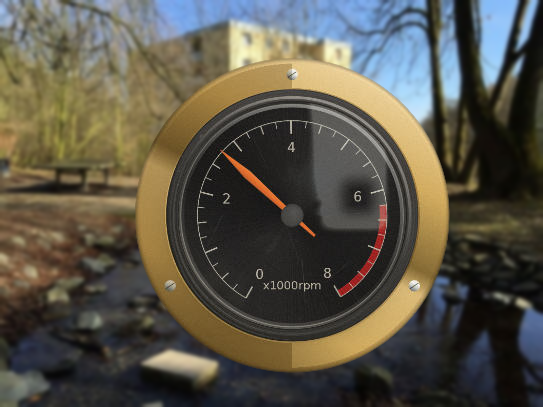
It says 2750
